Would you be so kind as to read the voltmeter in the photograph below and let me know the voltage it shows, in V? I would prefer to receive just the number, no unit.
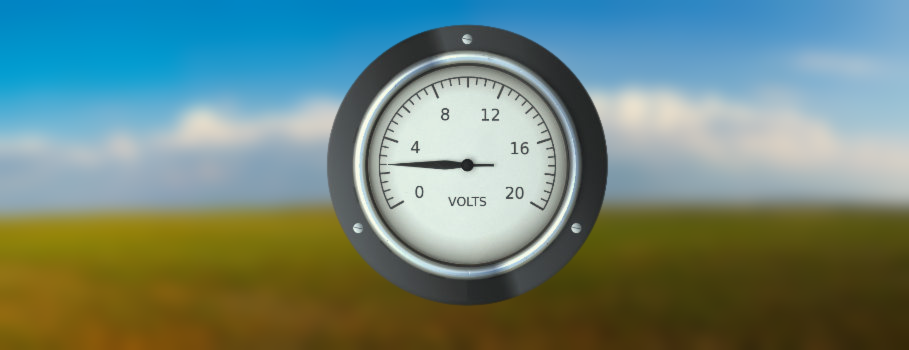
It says 2.5
